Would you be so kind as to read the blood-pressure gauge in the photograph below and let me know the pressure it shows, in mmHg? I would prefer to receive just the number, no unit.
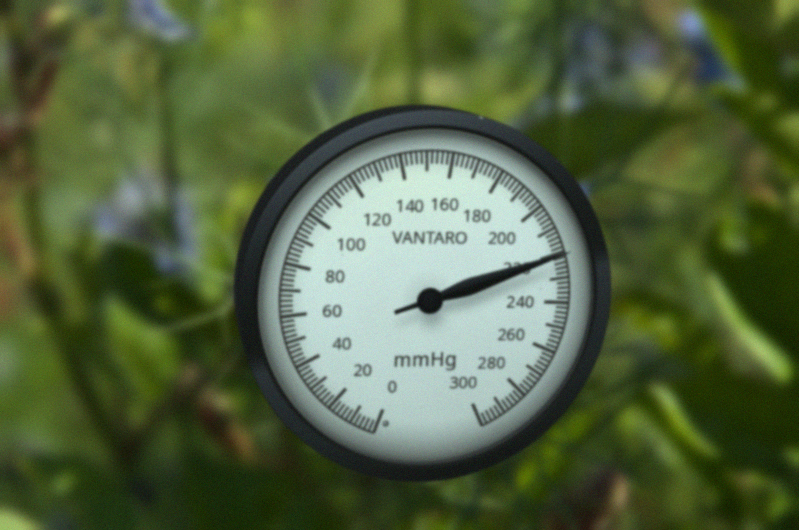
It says 220
